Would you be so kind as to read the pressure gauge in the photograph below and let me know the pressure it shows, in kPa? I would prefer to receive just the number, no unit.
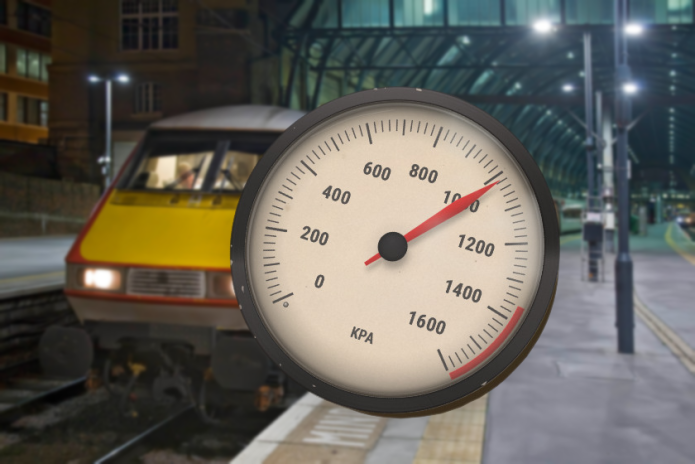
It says 1020
